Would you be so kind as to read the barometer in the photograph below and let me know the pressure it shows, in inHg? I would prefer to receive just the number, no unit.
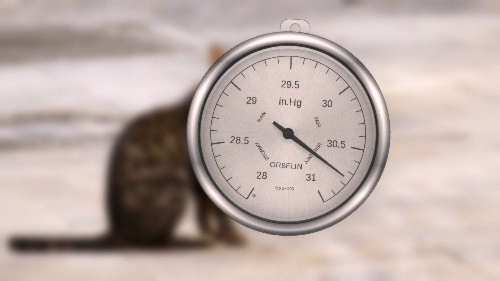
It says 30.75
